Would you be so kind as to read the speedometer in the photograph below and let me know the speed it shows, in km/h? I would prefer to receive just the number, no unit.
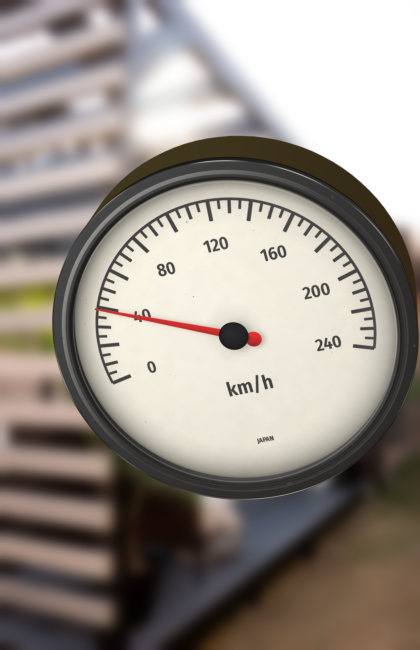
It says 40
